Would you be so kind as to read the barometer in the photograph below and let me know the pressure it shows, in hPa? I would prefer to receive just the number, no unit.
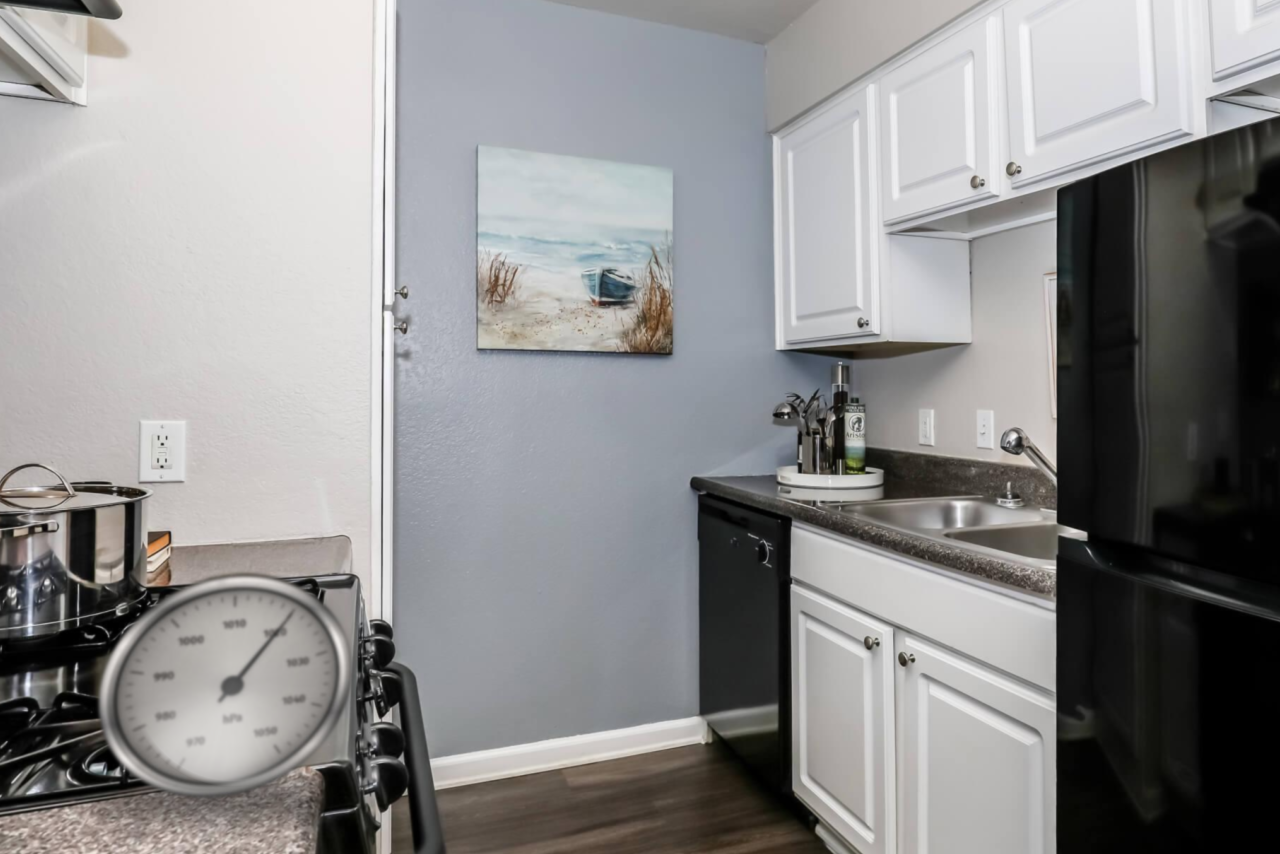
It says 1020
